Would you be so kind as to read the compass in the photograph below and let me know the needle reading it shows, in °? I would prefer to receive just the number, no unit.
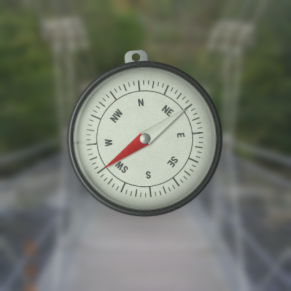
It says 240
